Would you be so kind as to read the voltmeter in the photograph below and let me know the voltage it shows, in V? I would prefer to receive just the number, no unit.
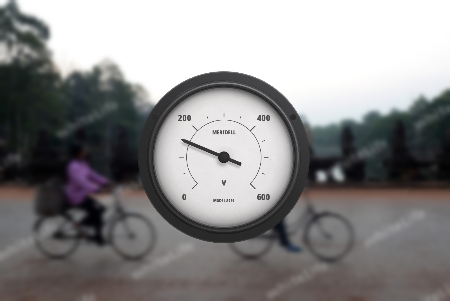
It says 150
